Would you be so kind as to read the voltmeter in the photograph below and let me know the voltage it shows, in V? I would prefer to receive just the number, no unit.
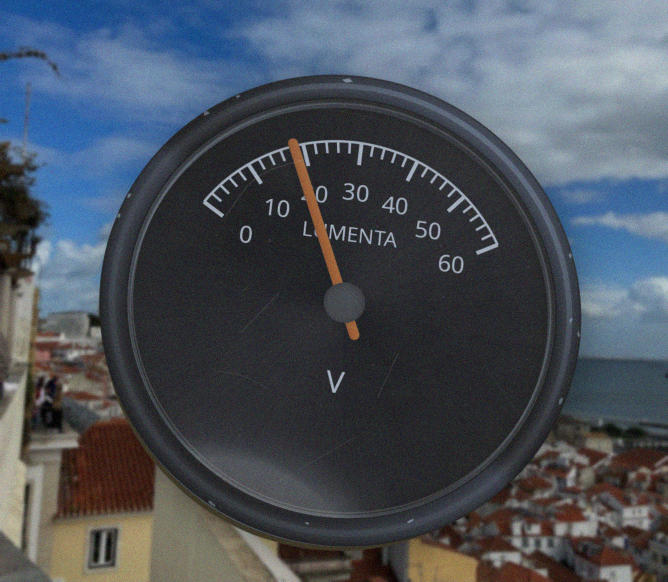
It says 18
